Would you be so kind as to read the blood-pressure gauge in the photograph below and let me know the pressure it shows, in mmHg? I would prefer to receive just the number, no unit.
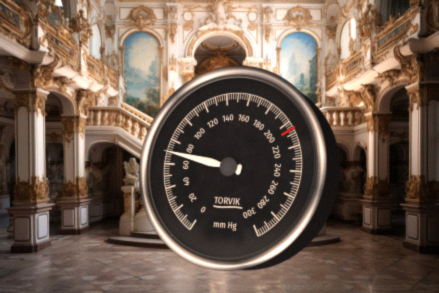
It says 70
